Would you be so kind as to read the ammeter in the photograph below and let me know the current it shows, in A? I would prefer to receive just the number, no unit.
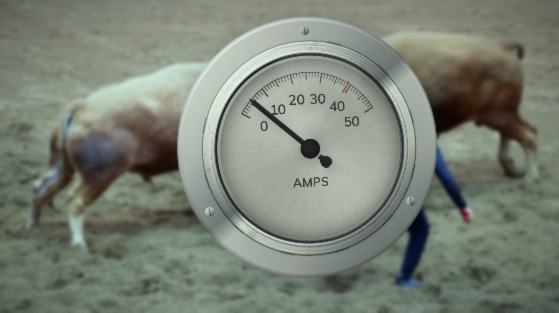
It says 5
